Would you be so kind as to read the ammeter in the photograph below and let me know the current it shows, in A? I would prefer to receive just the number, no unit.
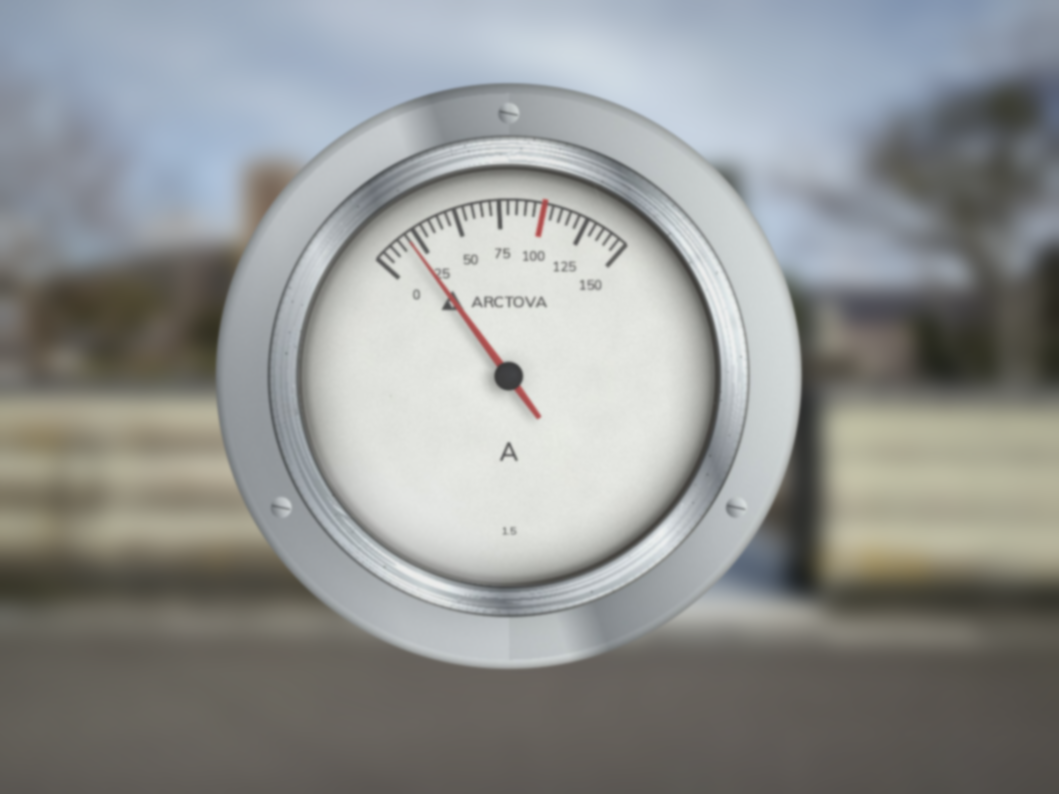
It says 20
